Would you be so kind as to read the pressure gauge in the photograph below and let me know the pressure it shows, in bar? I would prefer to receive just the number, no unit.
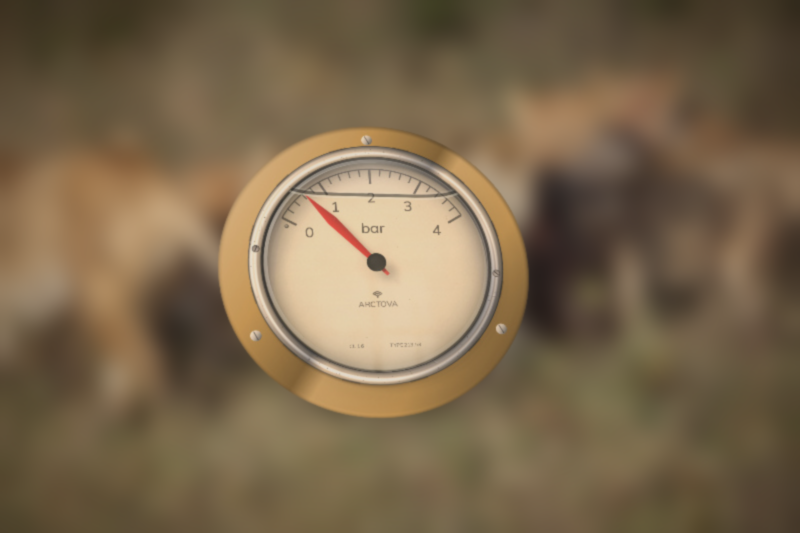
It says 0.6
